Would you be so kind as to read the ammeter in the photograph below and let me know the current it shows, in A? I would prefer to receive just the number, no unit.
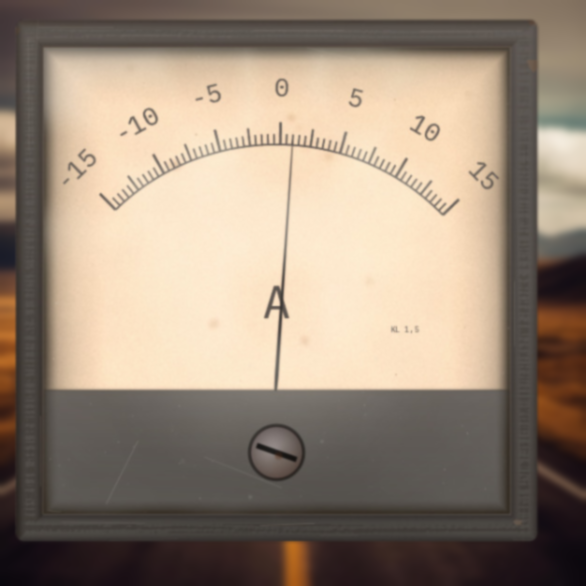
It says 1
